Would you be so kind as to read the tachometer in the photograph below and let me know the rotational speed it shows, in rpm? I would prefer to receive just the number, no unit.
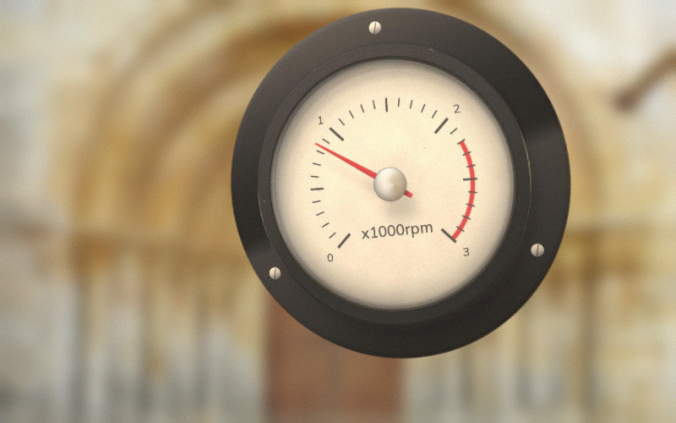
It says 850
